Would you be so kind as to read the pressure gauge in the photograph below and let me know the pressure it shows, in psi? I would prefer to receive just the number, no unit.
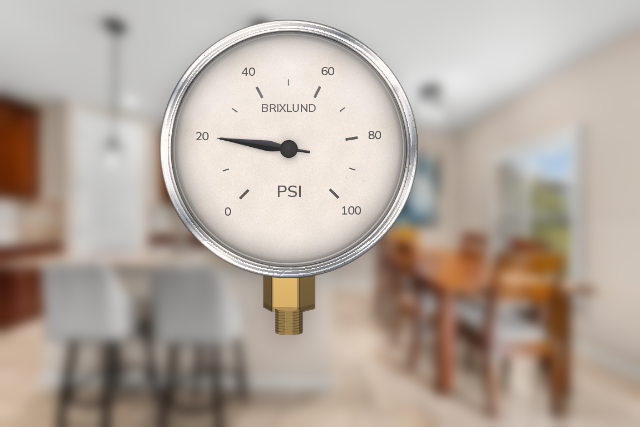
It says 20
